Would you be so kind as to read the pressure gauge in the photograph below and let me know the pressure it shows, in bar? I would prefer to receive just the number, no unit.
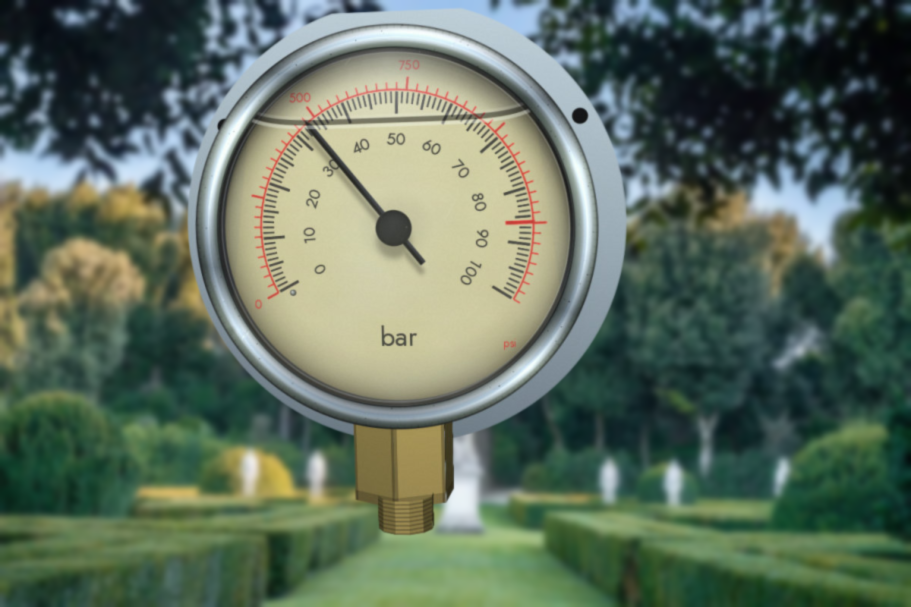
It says 33
